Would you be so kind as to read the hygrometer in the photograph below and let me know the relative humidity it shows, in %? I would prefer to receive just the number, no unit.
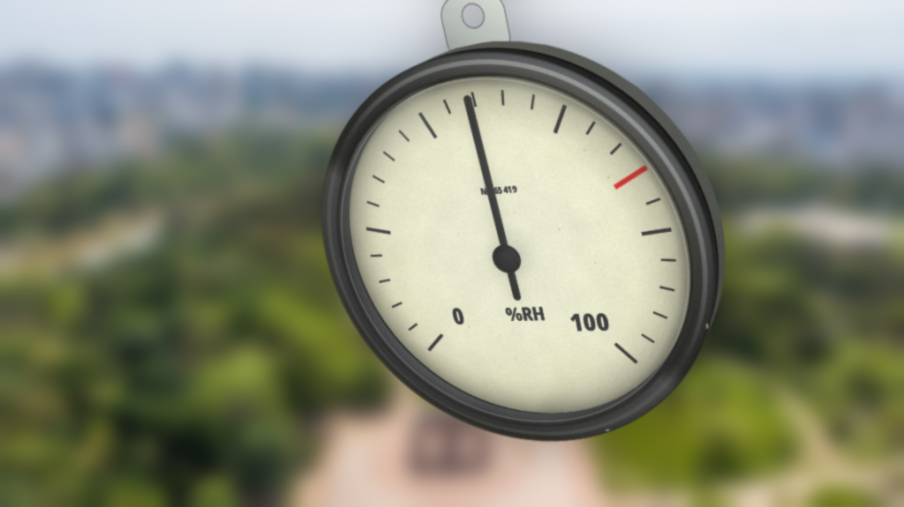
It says 48
